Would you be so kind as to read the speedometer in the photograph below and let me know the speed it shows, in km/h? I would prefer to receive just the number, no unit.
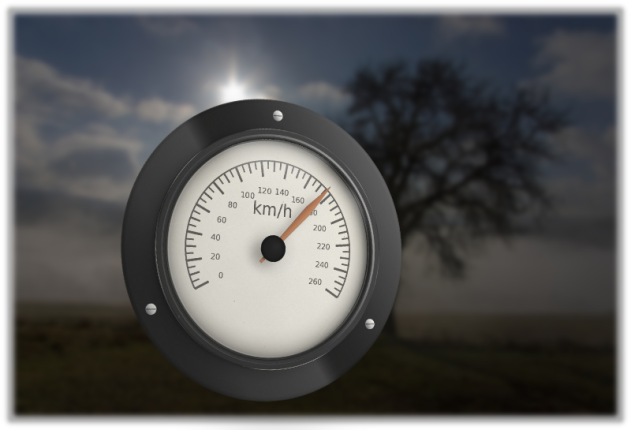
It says 175
